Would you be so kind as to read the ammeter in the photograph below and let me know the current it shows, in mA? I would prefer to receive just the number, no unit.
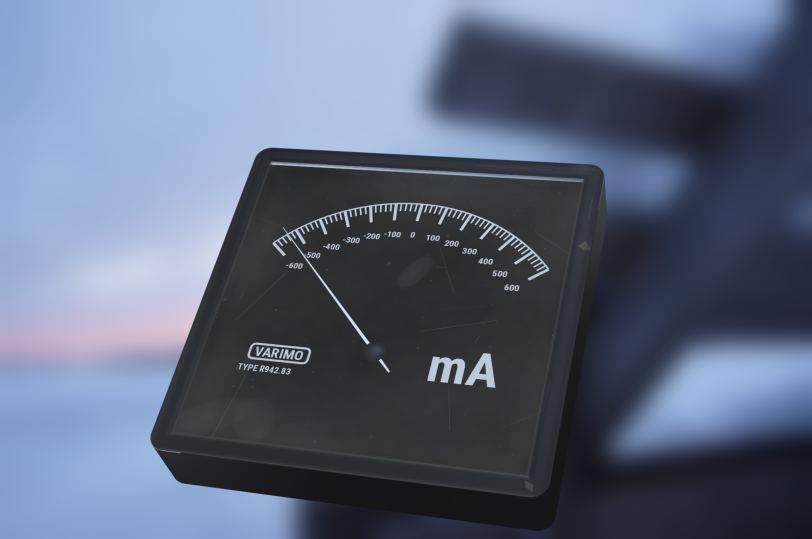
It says -540
